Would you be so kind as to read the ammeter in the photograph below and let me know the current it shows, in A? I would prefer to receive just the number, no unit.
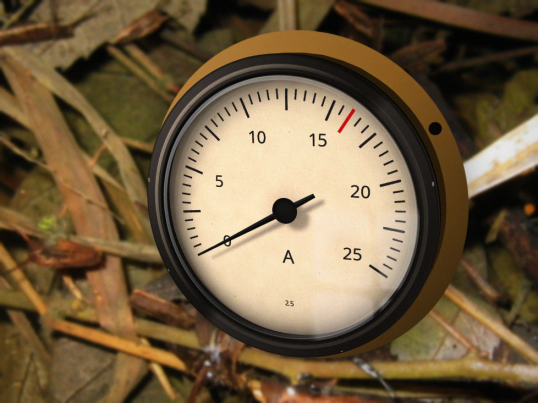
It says 0
